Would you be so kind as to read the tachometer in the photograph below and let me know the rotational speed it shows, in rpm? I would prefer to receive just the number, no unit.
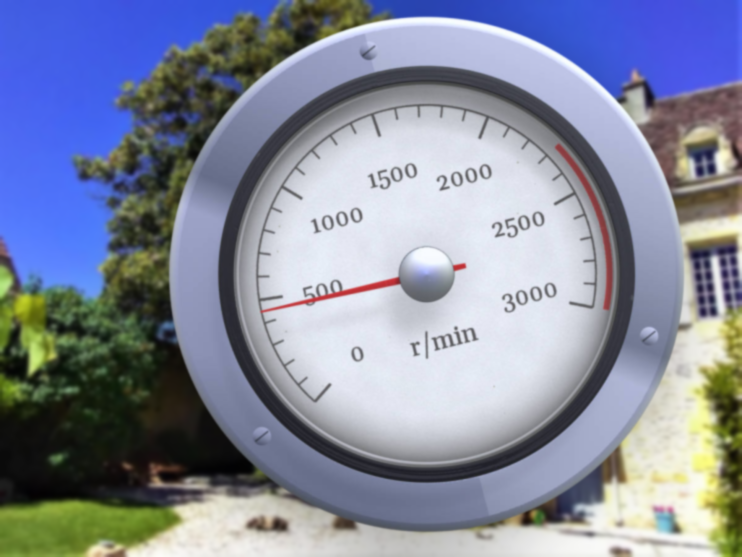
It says 450
